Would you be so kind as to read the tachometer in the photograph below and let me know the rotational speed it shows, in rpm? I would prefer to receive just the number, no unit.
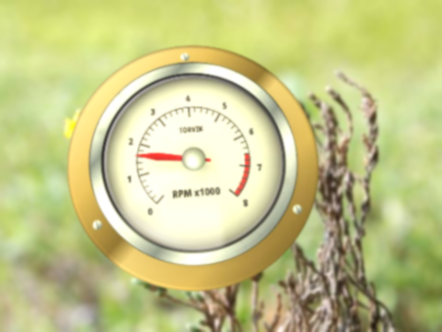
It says 1600
